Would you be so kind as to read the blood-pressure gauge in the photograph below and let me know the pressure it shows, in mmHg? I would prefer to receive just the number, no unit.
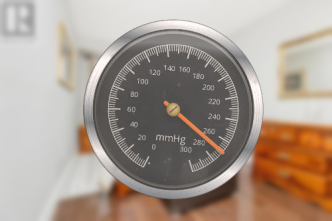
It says 270
